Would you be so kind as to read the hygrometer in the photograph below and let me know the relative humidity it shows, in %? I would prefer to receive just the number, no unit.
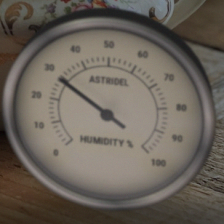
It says 30
